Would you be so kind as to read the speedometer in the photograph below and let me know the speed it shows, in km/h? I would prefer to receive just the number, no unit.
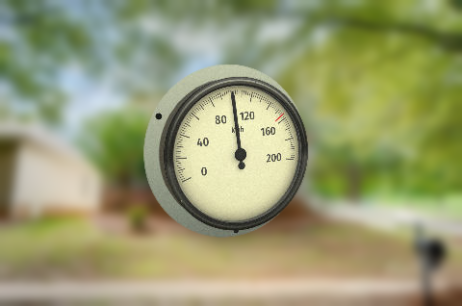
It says 100
